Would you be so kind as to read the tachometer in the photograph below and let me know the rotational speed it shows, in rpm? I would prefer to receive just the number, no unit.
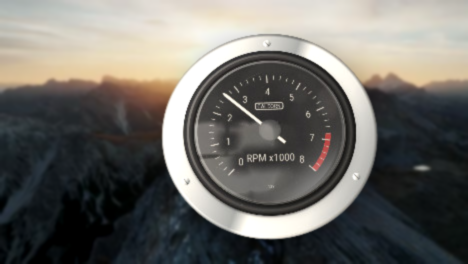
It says 2600
